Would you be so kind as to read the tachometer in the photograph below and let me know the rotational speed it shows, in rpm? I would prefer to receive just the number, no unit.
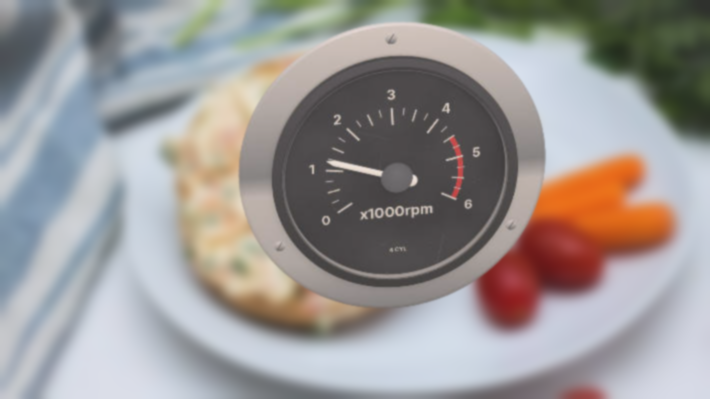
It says 1250
